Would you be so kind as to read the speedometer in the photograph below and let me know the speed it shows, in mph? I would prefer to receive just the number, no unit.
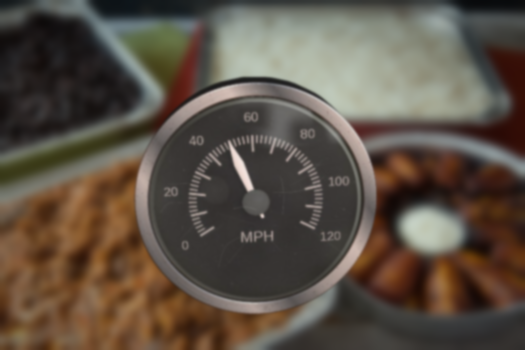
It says 50
